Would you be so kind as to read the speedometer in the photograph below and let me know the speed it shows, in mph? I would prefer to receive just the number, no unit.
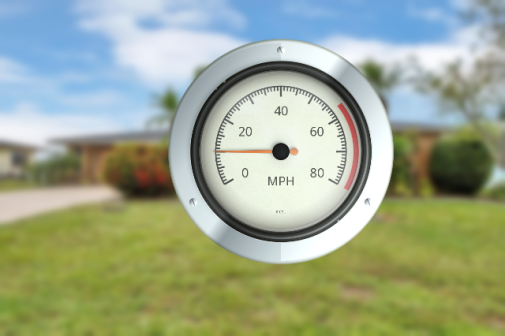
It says 10
